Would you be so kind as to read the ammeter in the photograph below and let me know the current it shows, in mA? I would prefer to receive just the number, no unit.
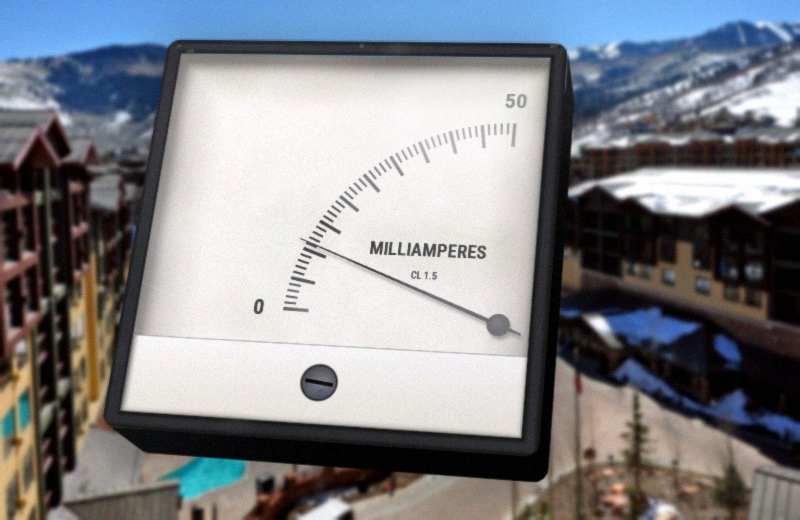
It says 11
